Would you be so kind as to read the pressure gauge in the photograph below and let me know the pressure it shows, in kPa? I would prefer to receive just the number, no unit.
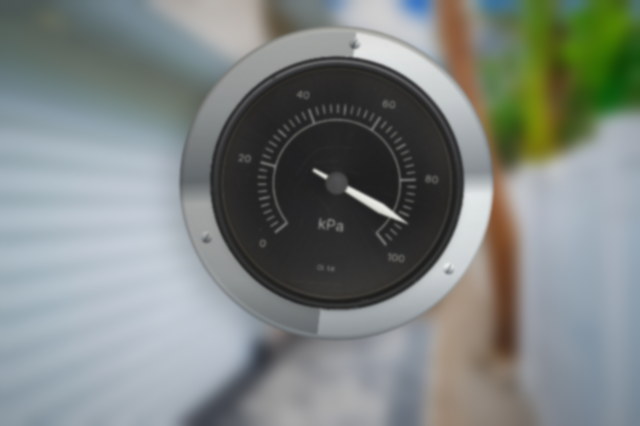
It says 92
